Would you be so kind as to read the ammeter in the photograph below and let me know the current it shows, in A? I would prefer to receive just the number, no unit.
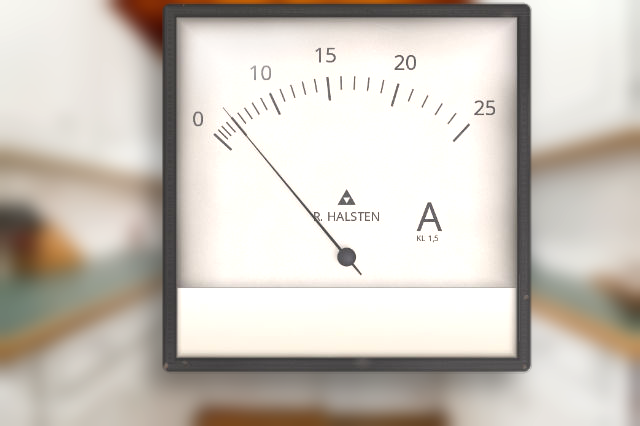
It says 5
